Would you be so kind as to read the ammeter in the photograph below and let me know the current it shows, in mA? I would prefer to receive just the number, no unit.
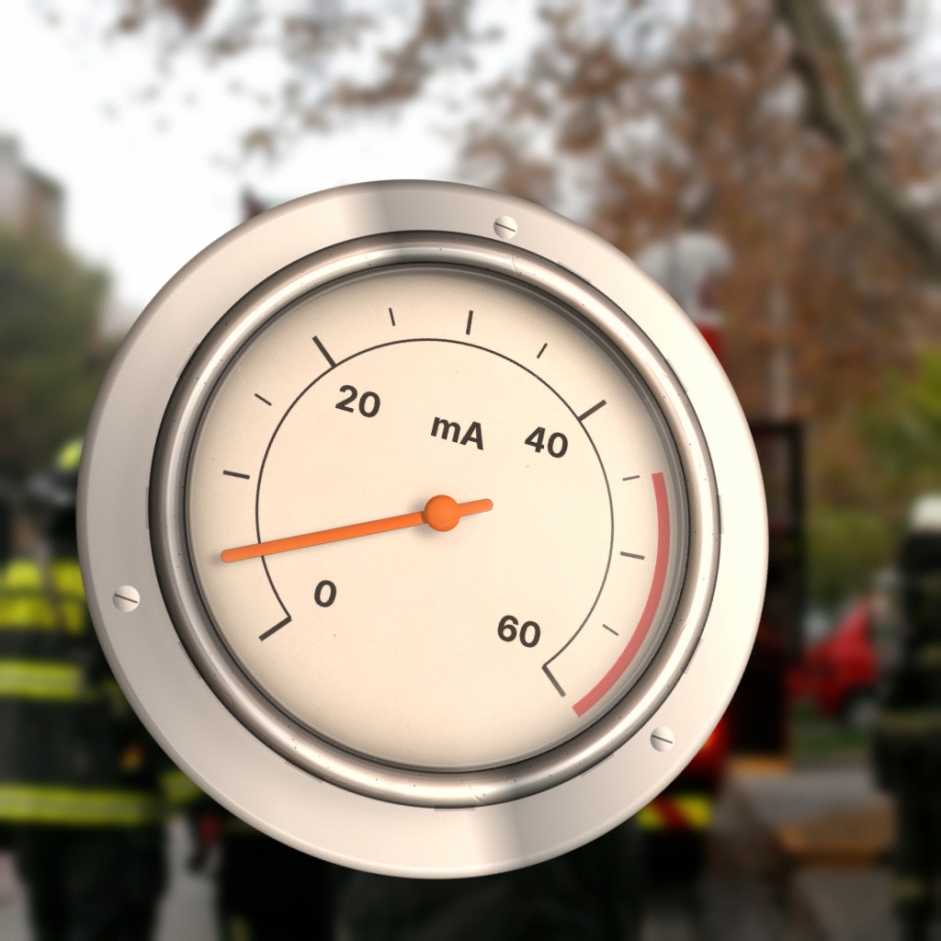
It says 5
